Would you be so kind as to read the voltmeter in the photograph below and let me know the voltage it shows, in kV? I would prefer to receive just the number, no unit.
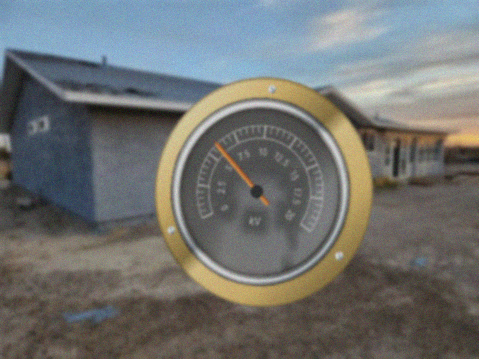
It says 6
